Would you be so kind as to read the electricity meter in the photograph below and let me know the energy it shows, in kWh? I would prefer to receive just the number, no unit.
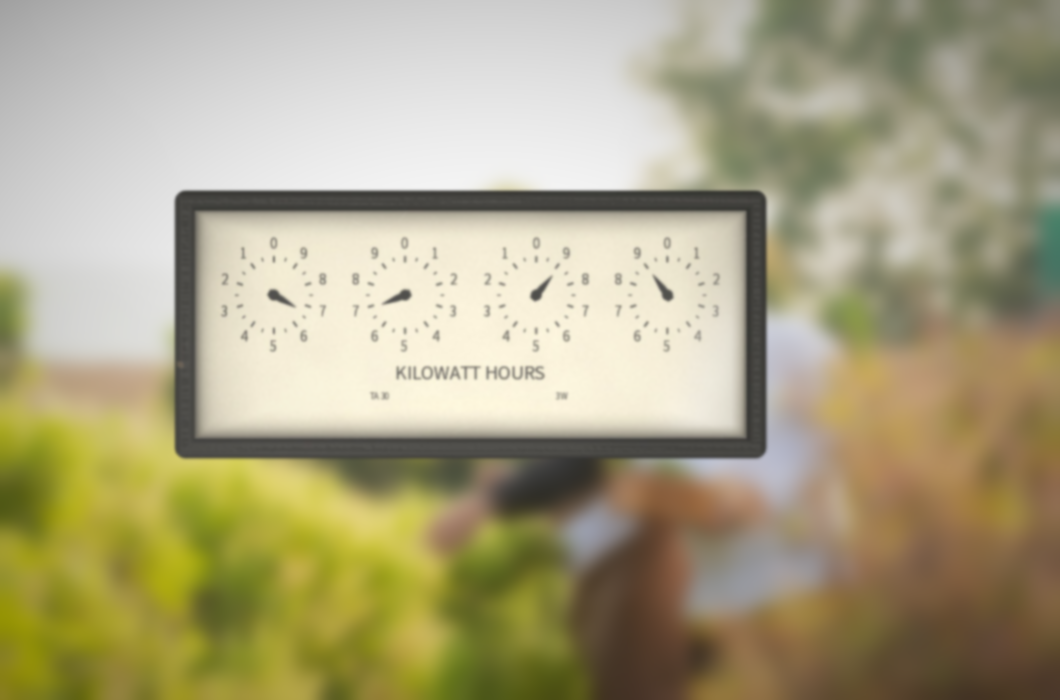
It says 6689
